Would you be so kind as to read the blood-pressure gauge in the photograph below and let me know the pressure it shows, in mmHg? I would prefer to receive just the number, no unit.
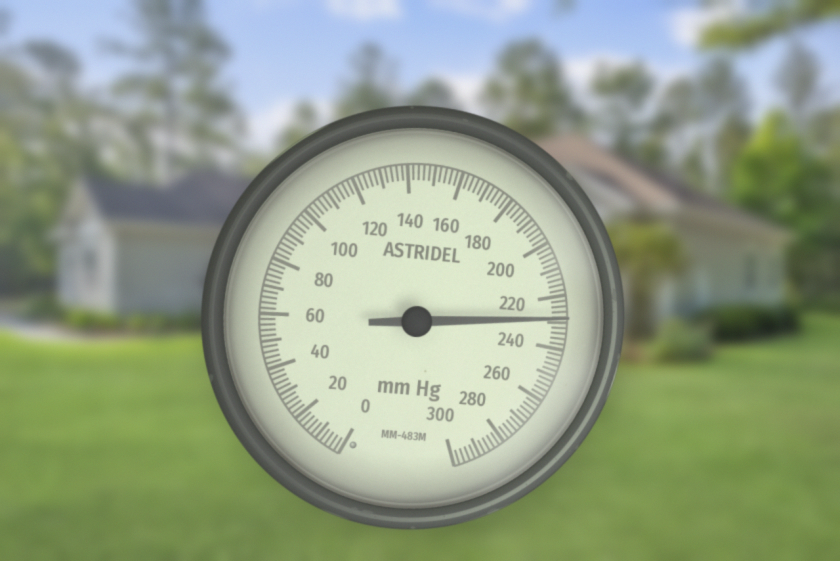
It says 228
